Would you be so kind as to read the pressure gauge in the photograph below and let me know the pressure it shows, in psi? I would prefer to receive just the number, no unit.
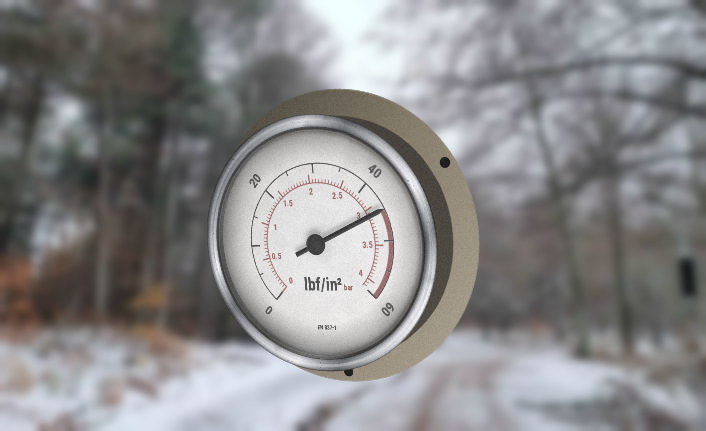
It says 45
